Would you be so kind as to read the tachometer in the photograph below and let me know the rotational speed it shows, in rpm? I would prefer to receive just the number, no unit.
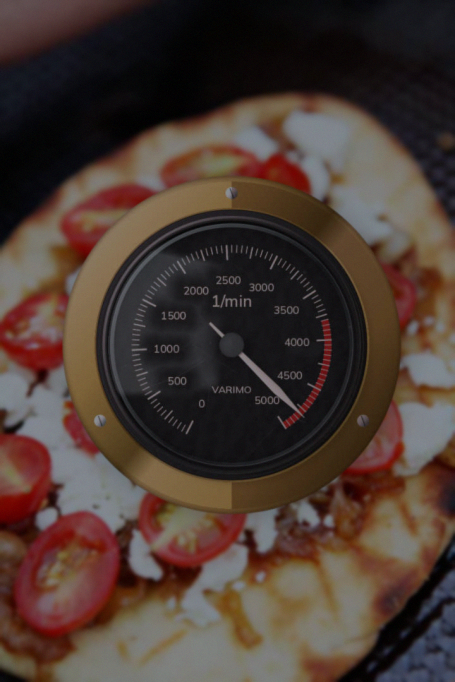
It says 4800
